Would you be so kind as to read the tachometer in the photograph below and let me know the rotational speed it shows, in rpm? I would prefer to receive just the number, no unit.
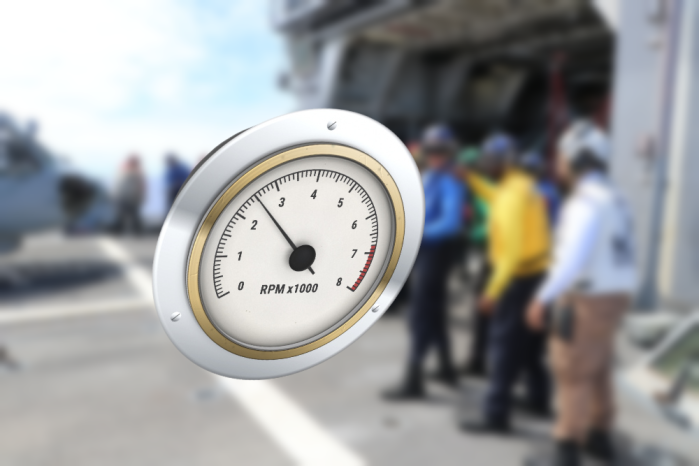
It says 2500
